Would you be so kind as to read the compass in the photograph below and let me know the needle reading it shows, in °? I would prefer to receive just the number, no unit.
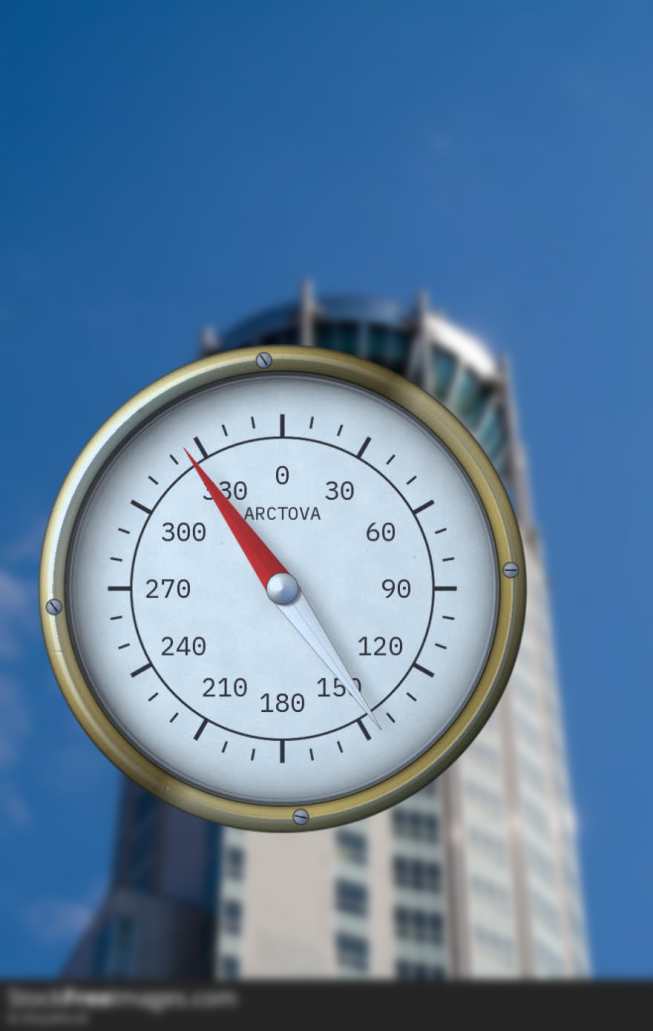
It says 325
